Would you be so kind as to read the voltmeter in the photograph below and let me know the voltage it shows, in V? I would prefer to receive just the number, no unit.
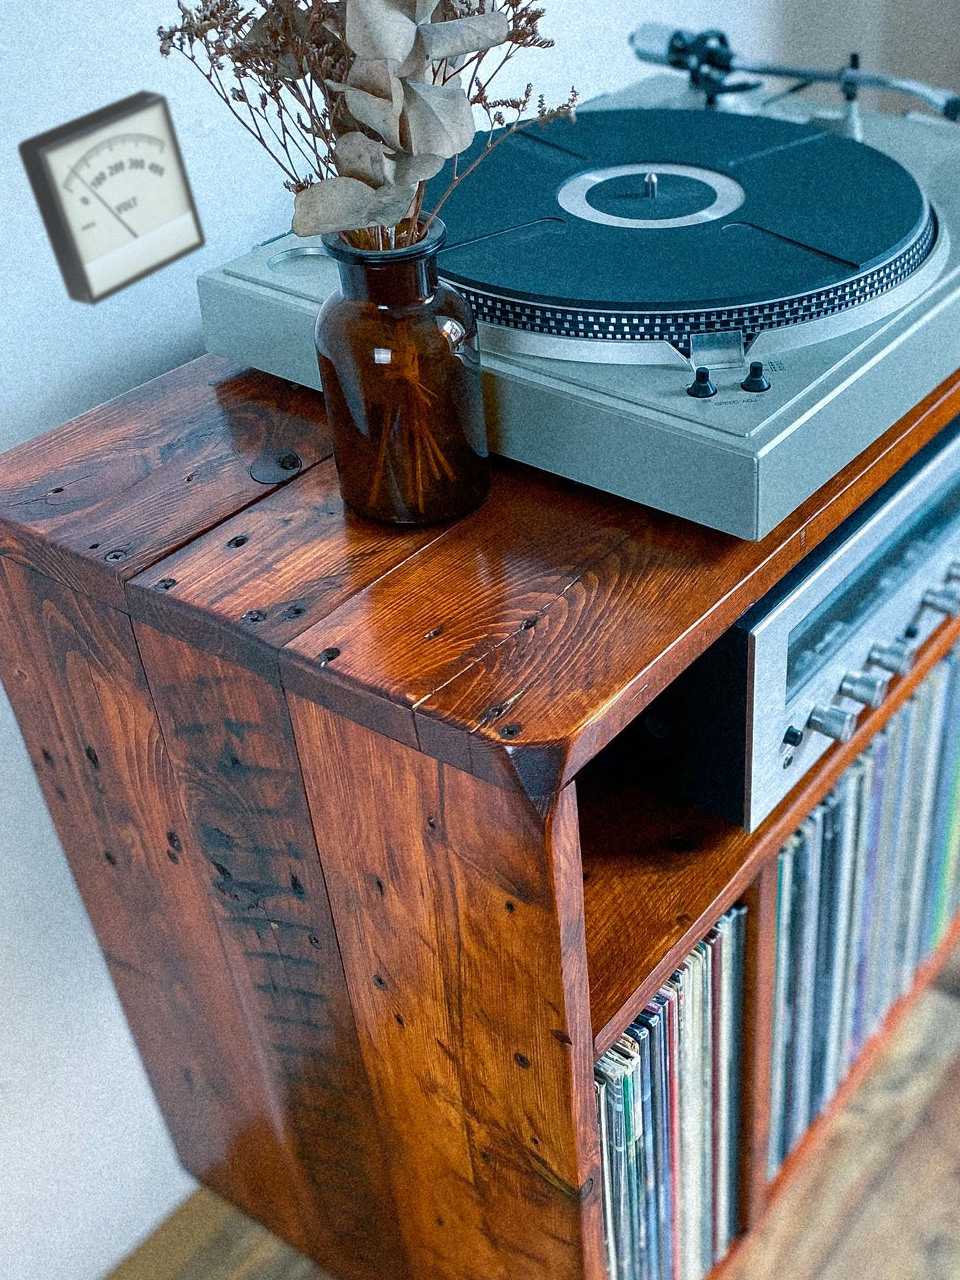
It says 50
